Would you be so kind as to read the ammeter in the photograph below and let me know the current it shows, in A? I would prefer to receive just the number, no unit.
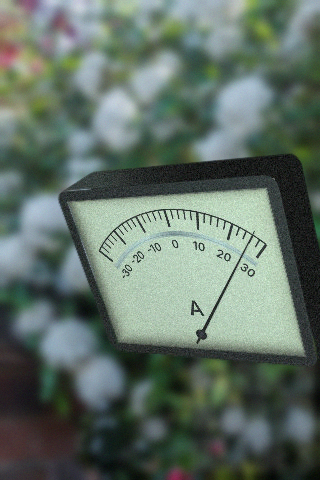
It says 26
